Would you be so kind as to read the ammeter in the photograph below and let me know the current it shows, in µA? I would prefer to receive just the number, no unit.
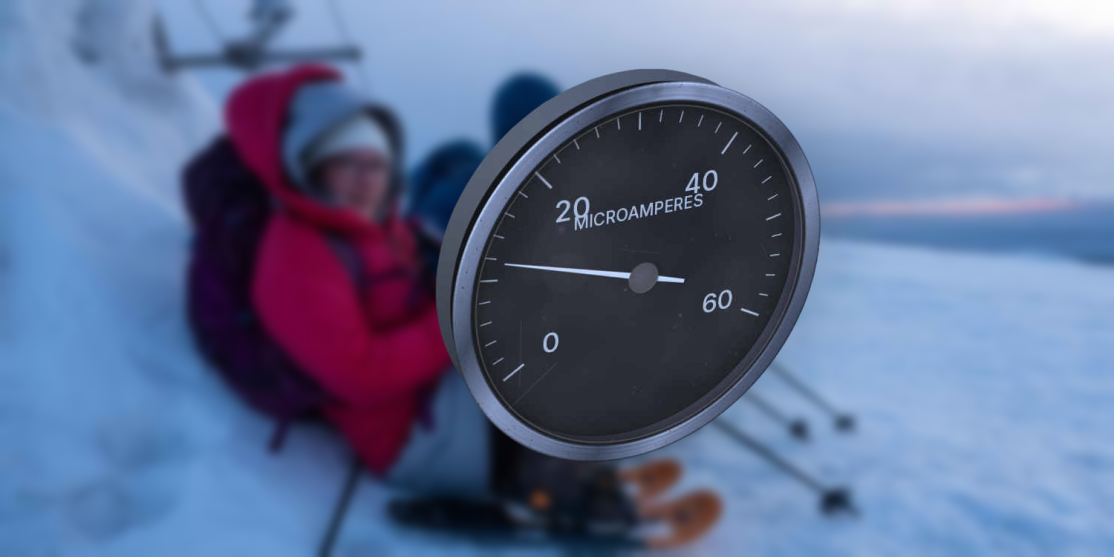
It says 12
